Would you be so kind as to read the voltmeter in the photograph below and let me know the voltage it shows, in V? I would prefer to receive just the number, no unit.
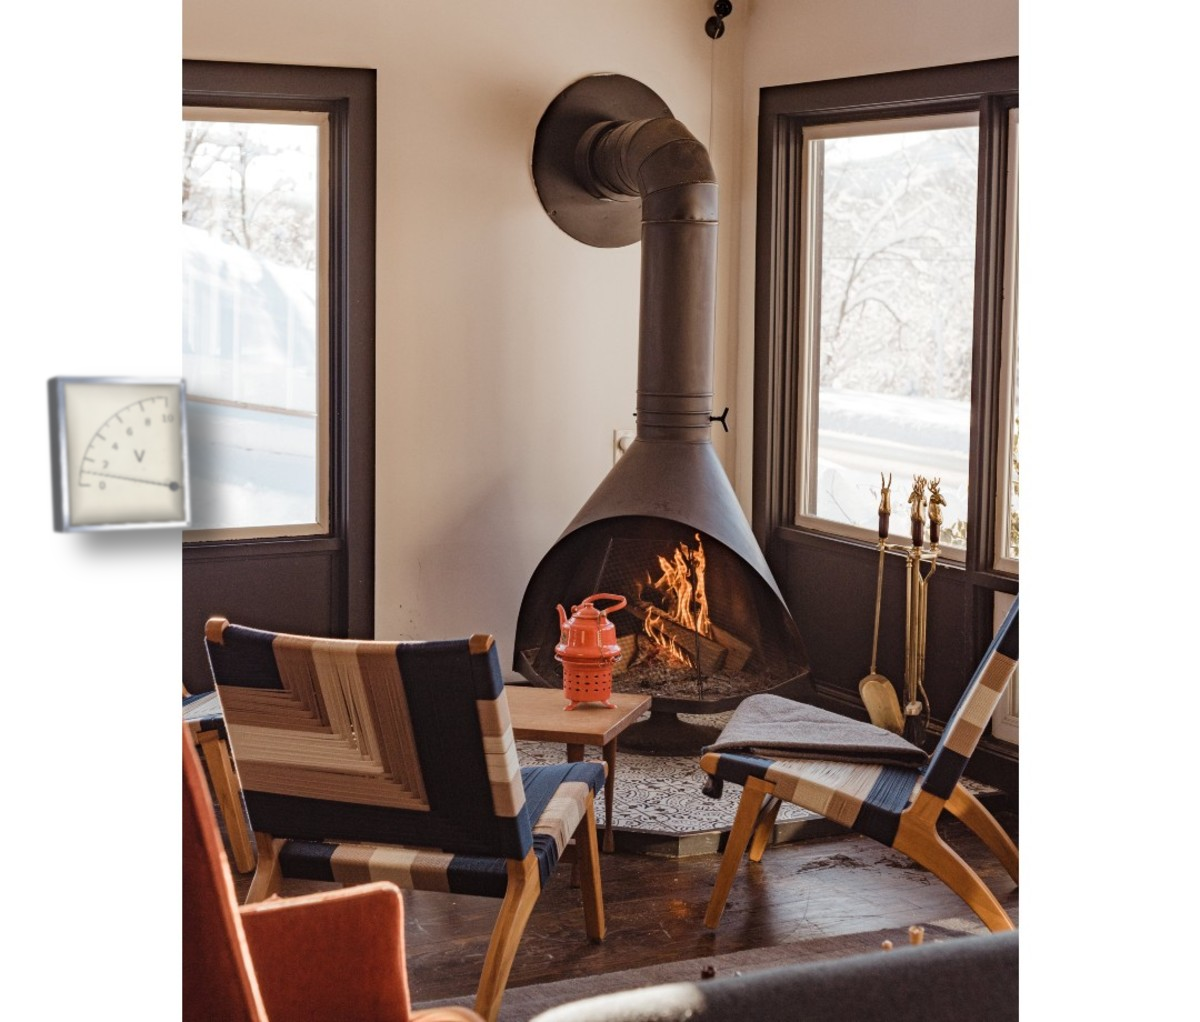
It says 1
